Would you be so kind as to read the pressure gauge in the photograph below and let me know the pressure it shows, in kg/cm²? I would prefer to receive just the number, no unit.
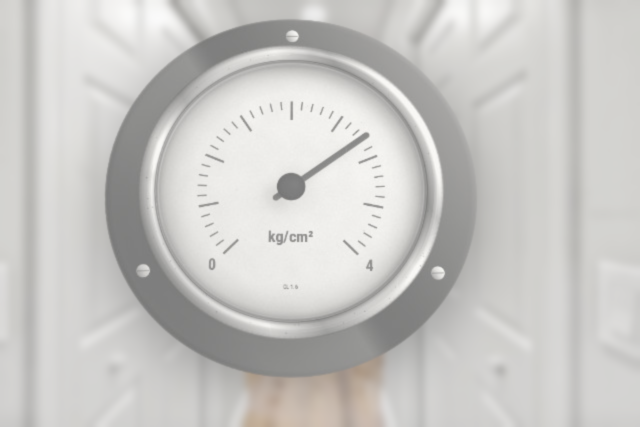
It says 2.8
